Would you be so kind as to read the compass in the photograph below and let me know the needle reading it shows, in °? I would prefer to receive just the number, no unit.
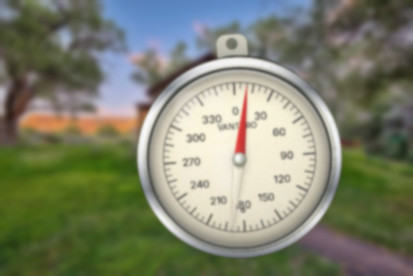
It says 10
